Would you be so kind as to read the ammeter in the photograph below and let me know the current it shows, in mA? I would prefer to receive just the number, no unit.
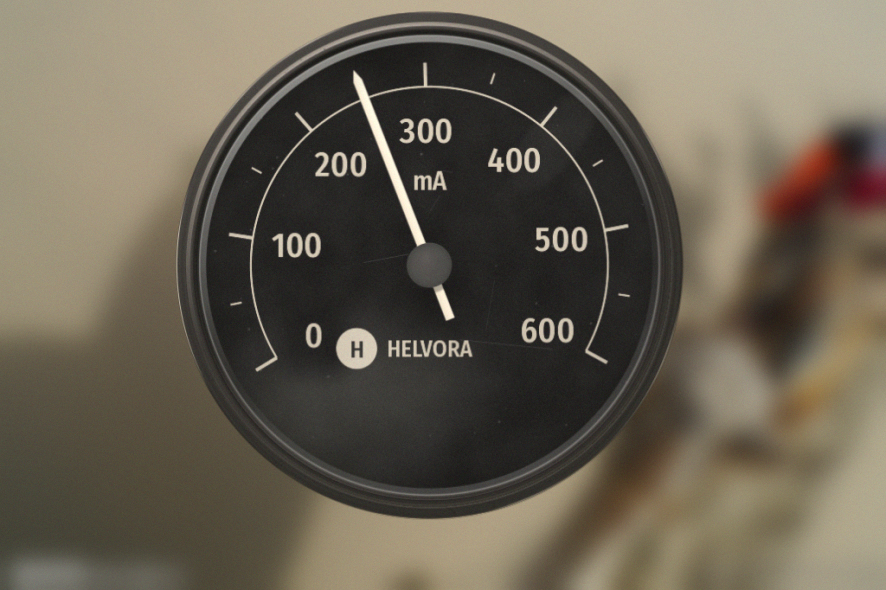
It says 250
